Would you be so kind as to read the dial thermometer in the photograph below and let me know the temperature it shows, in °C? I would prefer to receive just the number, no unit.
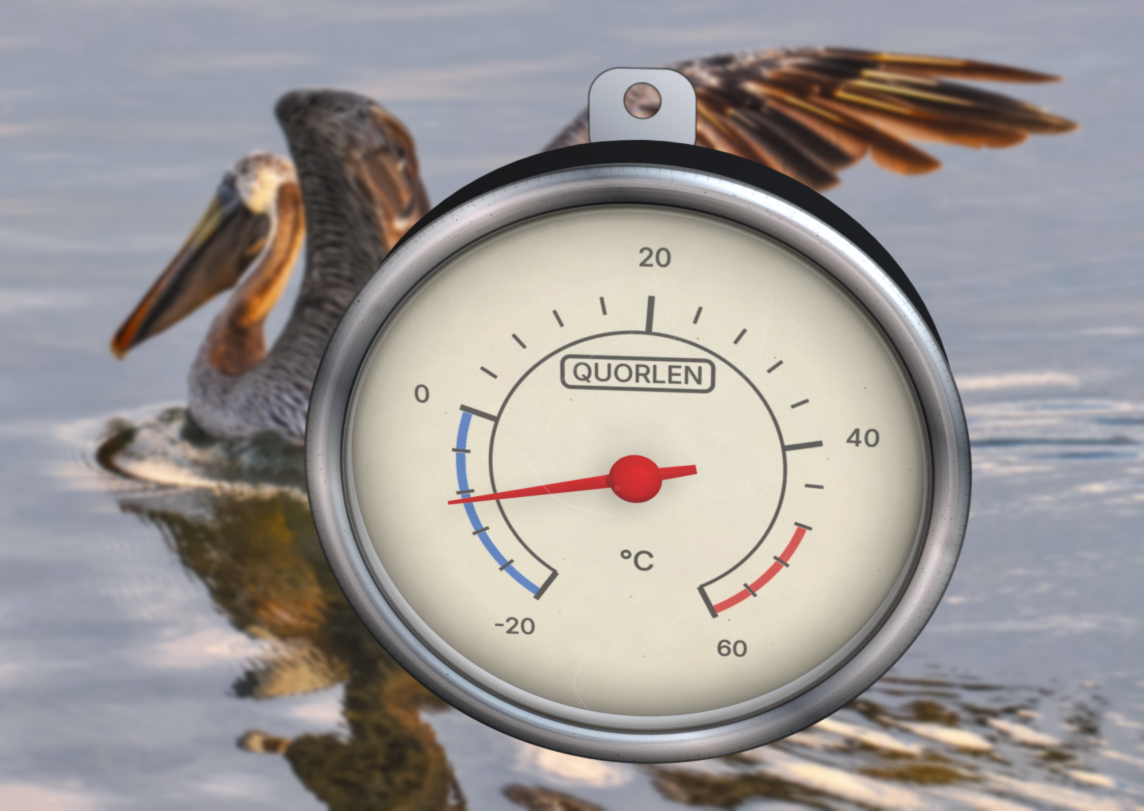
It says -8
